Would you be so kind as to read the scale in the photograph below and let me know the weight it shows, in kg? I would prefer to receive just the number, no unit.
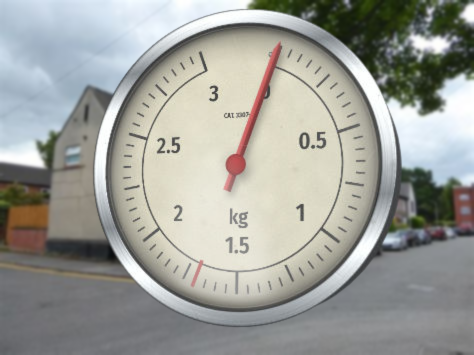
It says 0
